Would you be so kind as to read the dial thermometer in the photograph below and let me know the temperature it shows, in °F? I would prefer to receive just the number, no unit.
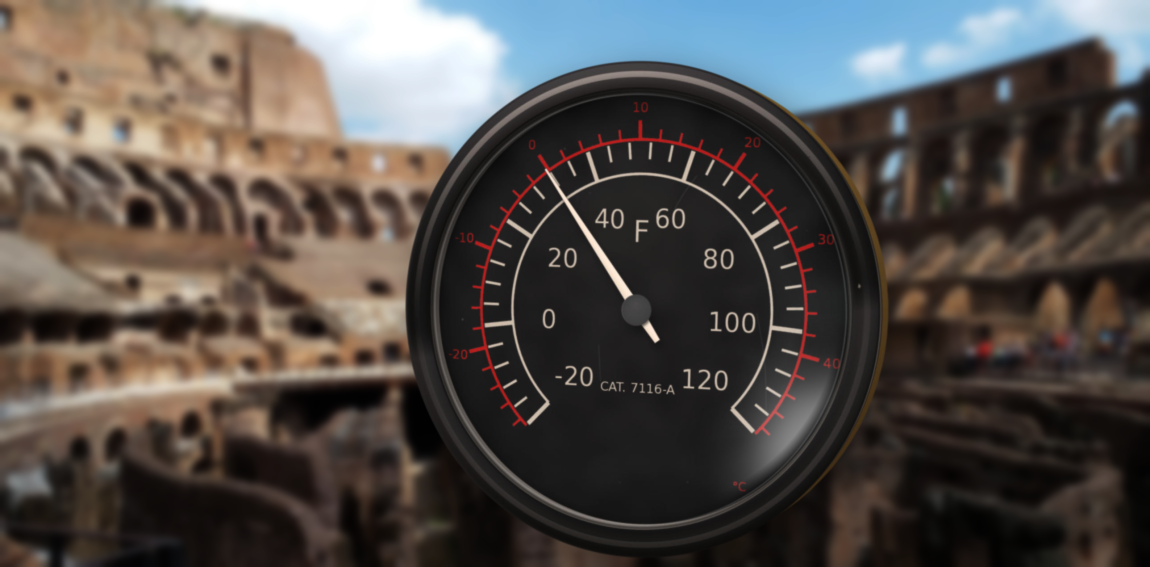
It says 32
